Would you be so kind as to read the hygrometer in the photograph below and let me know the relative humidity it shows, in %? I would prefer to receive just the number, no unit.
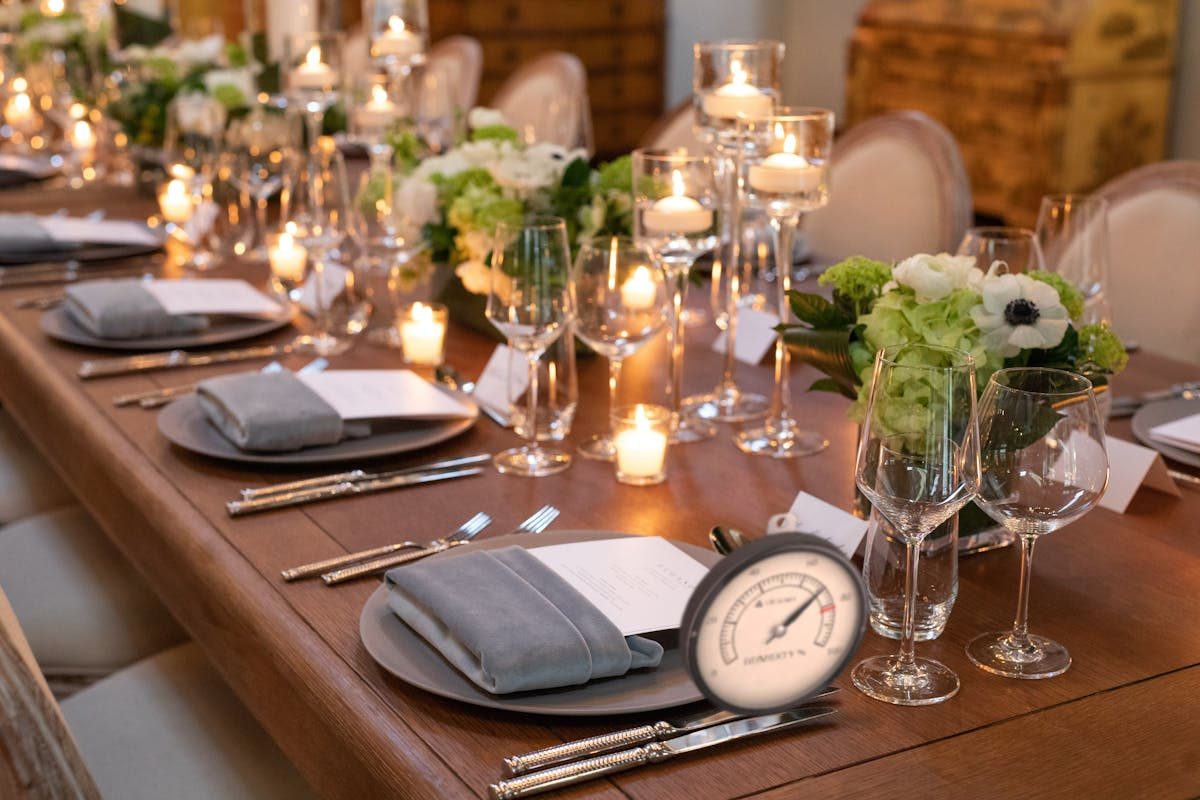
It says 70
